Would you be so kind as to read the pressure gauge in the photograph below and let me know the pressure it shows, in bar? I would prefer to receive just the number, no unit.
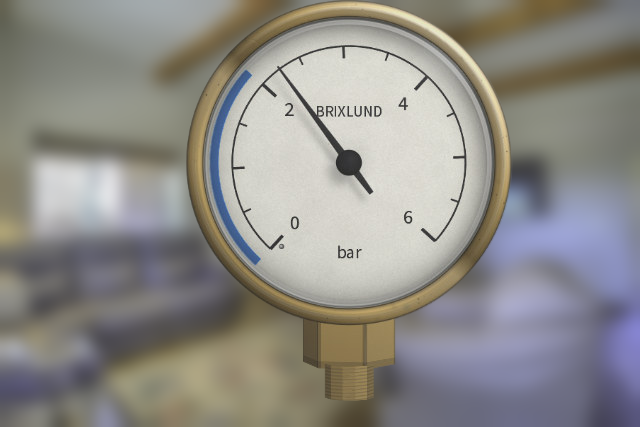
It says 2.25
